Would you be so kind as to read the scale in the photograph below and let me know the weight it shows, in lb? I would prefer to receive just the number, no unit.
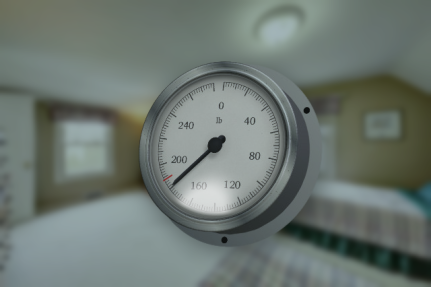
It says 180
